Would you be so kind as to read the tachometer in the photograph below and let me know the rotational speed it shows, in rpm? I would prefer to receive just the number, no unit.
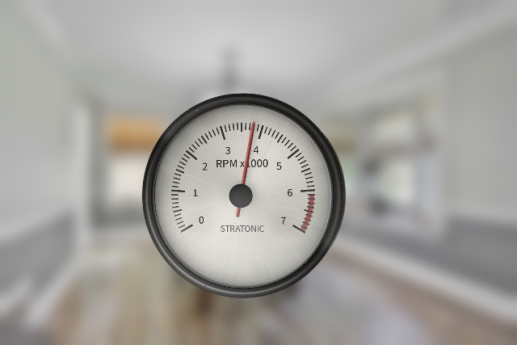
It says 3800
